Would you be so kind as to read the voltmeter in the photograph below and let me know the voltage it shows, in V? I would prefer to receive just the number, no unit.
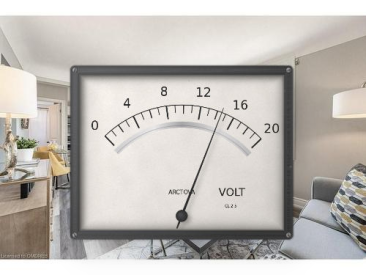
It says 14.5
